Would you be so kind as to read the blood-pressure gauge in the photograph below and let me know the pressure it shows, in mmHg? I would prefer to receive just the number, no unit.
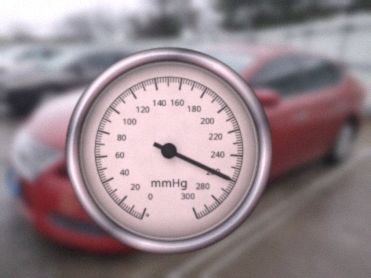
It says 260
